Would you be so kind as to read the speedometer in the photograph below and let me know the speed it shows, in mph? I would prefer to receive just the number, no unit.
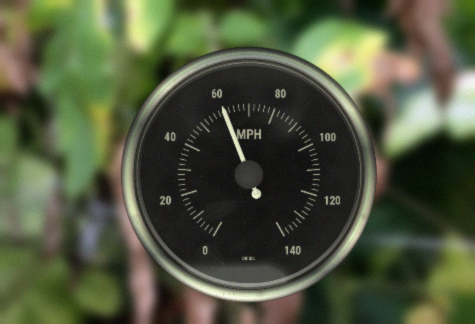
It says 60
